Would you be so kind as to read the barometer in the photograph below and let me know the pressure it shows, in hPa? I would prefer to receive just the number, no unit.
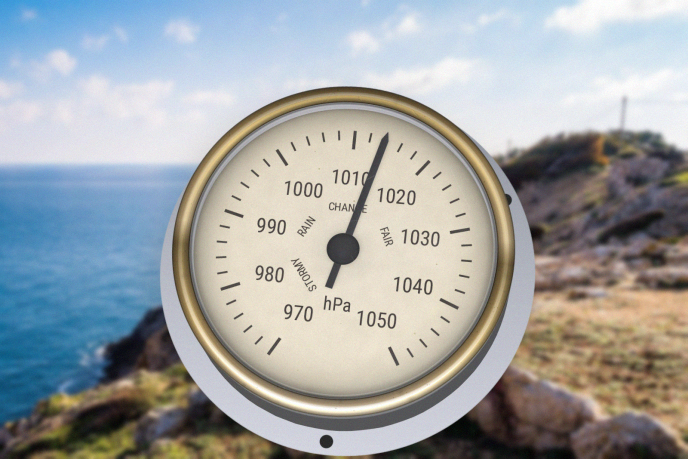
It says 1014
